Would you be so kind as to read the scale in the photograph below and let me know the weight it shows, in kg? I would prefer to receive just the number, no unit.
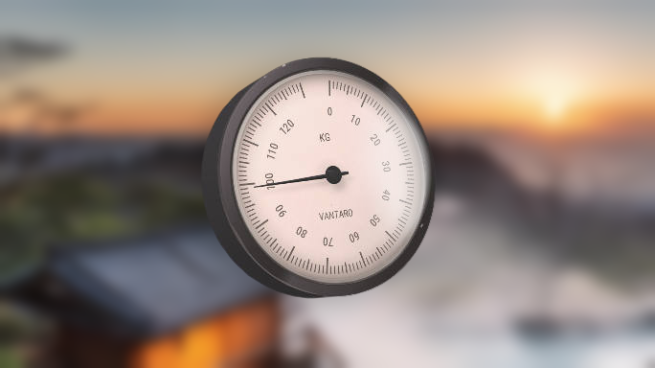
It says 99
